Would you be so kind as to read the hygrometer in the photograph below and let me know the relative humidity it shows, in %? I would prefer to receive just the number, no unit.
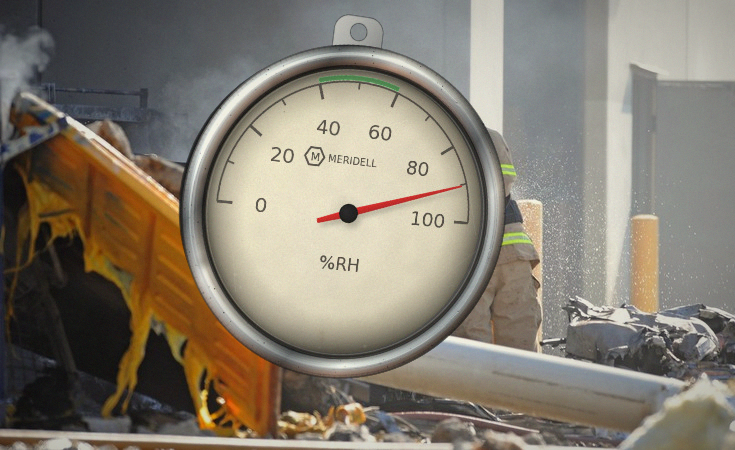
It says 90
